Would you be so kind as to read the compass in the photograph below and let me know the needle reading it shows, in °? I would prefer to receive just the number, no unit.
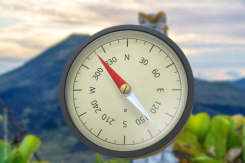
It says 320
